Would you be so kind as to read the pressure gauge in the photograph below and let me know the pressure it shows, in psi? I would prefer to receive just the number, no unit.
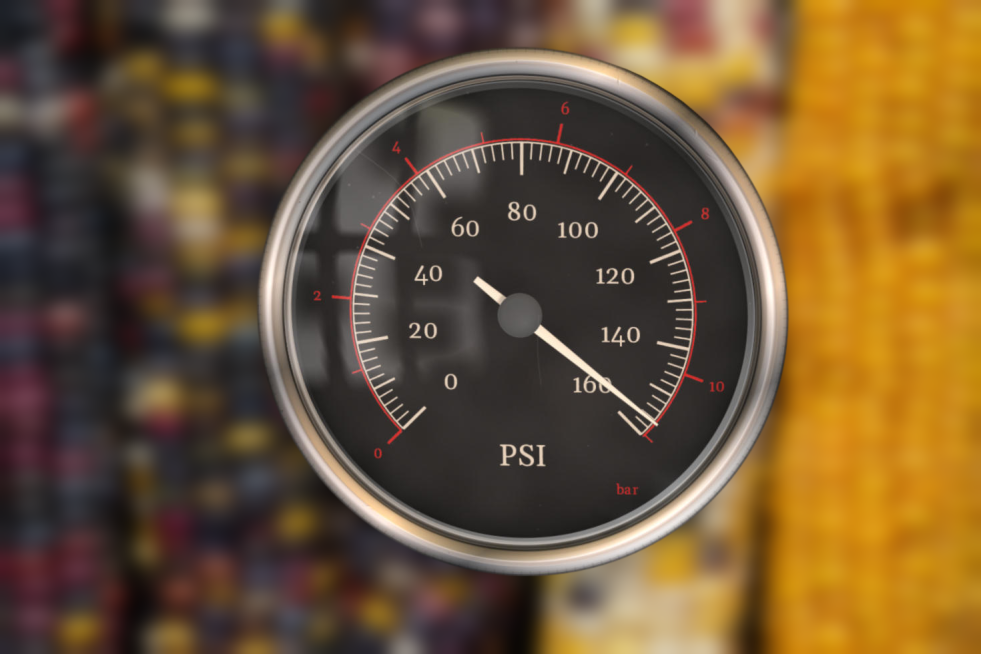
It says 156
